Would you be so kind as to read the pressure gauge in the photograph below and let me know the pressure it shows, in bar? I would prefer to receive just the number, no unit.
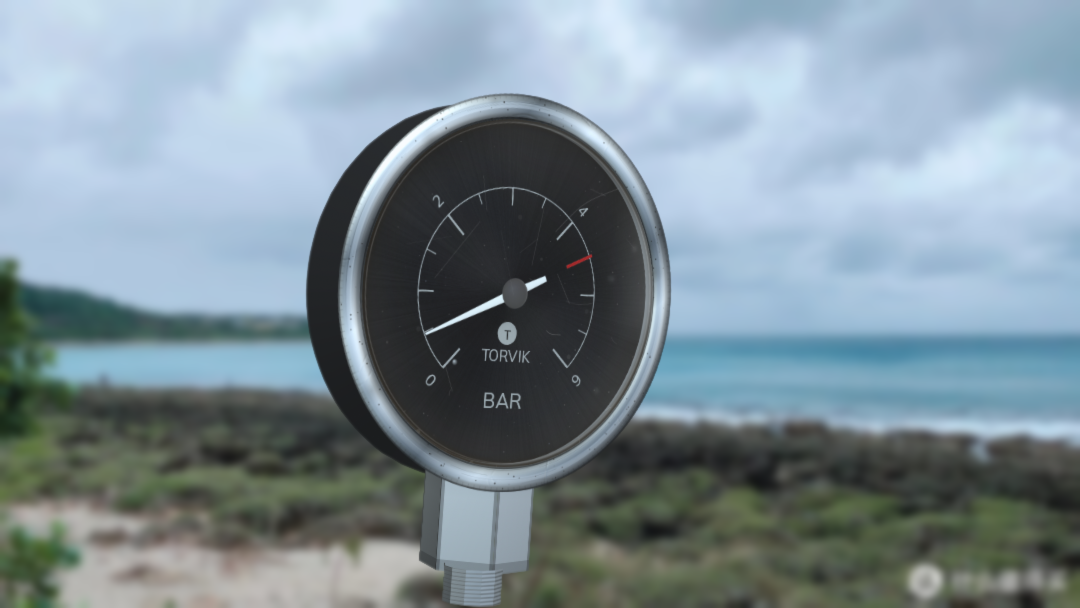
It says 0.5
